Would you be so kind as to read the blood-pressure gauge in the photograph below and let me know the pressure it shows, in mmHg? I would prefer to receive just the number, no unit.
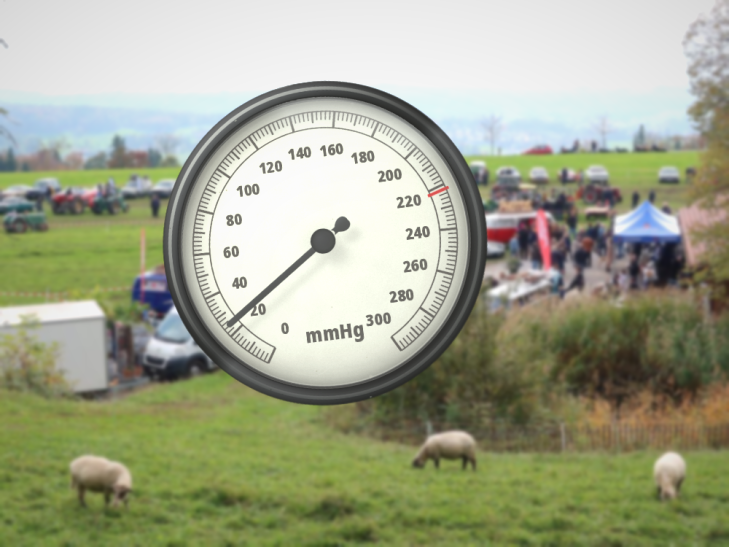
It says 24
